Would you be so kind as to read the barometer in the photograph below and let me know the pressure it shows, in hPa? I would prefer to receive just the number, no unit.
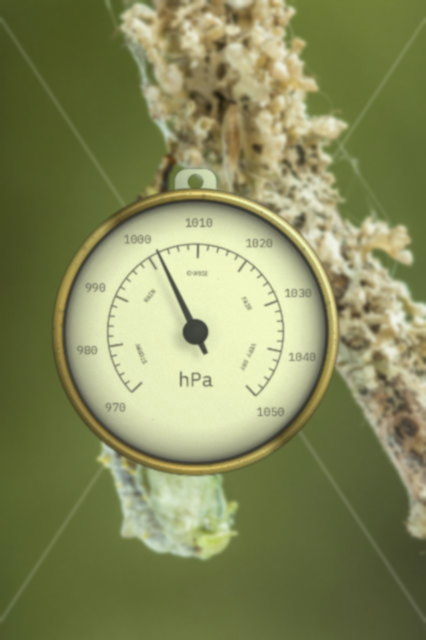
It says 1002
